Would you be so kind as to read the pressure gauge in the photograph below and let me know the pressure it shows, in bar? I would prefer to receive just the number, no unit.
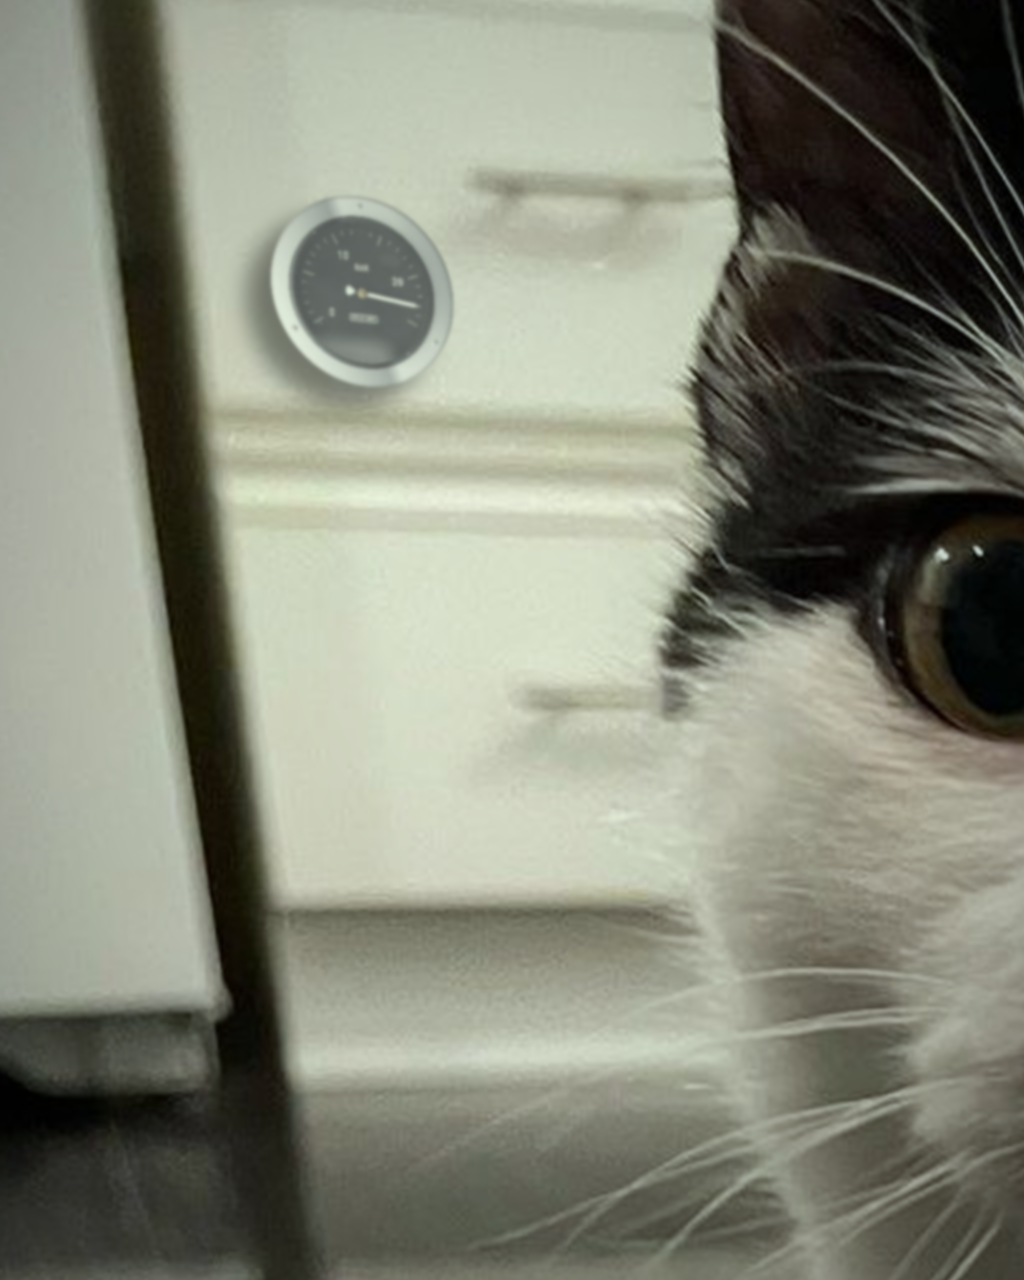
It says 23
